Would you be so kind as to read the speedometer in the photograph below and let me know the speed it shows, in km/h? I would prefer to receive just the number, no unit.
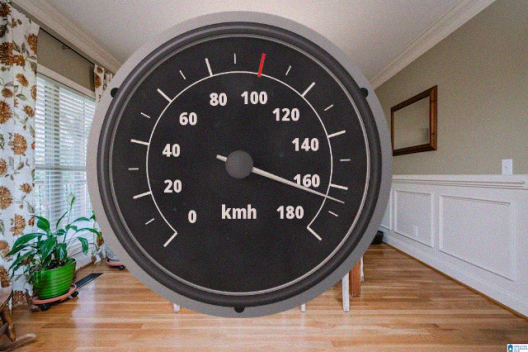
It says 165
